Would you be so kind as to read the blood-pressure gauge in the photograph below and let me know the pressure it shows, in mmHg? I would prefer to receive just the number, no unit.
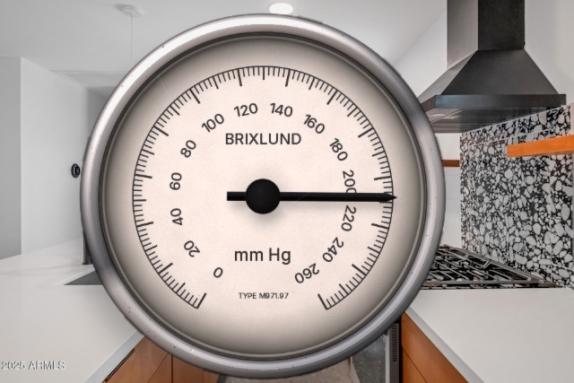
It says 208
